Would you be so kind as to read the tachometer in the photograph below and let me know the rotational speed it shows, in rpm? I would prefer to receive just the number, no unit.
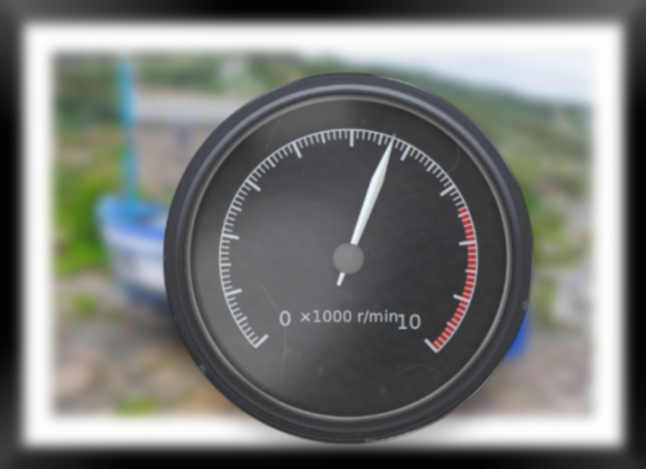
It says 5700
